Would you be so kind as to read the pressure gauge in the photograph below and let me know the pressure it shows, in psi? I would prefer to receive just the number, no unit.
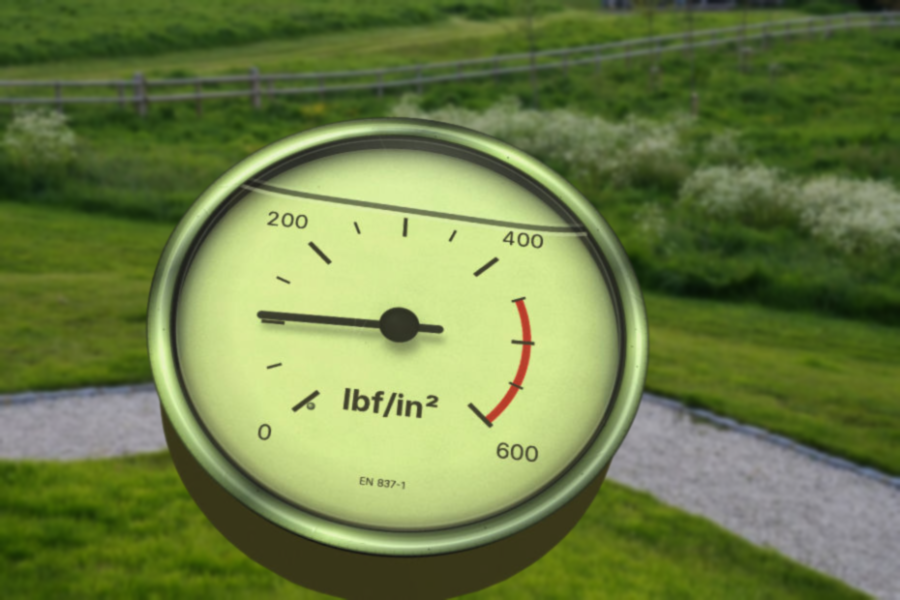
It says 100
